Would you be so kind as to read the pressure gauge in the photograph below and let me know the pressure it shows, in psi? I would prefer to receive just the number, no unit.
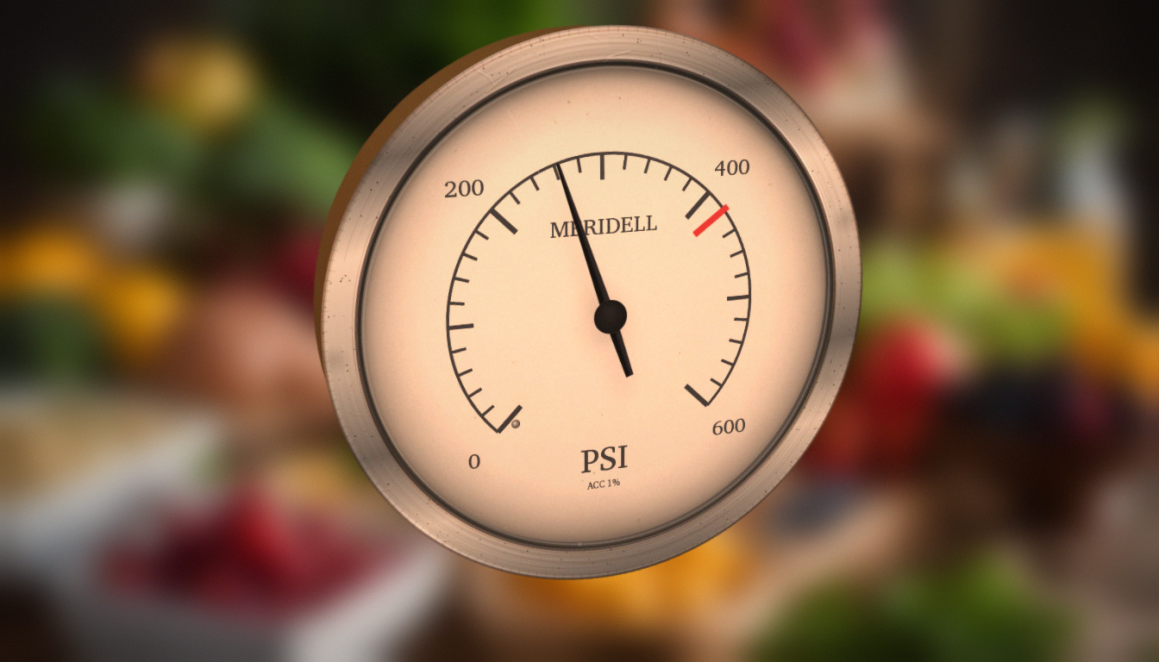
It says 260
